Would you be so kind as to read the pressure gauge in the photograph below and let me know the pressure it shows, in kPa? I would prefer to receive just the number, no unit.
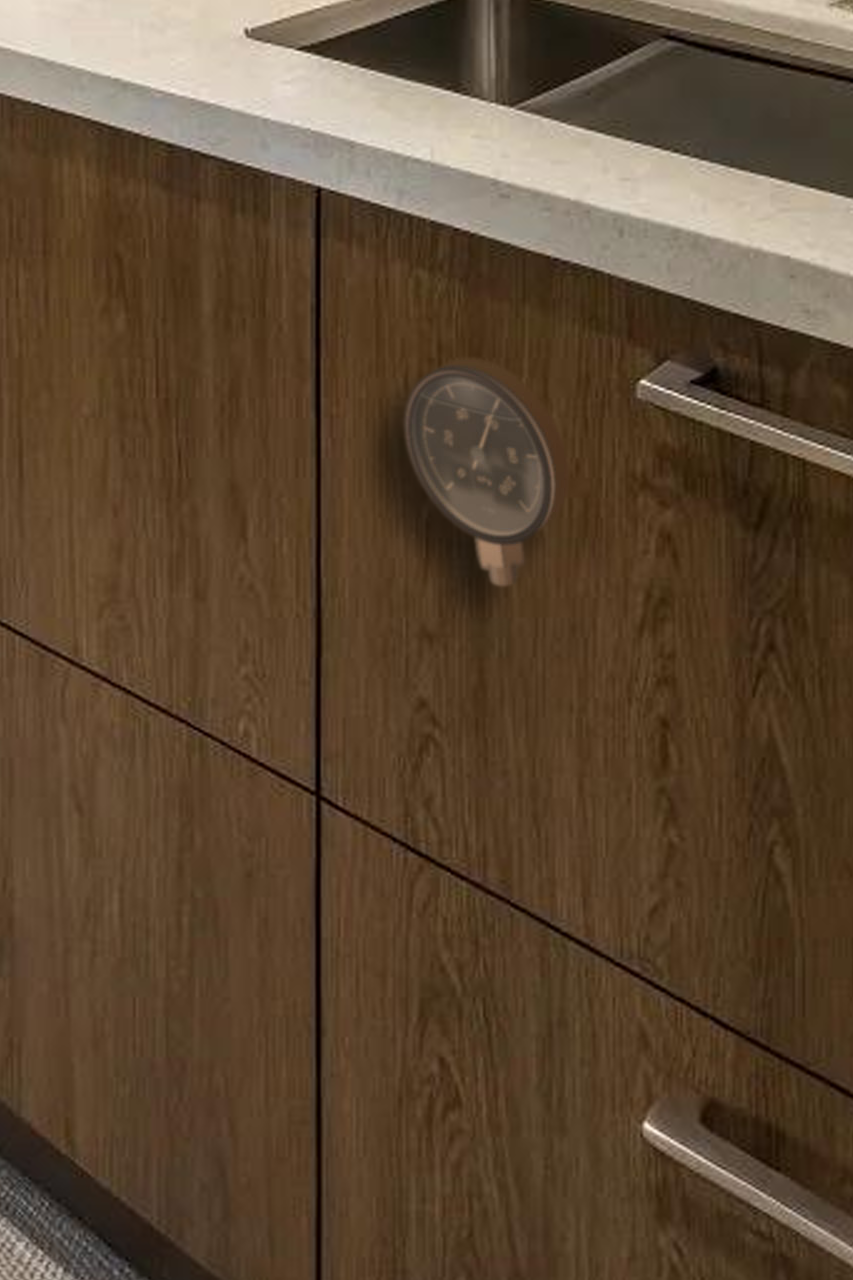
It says 60
